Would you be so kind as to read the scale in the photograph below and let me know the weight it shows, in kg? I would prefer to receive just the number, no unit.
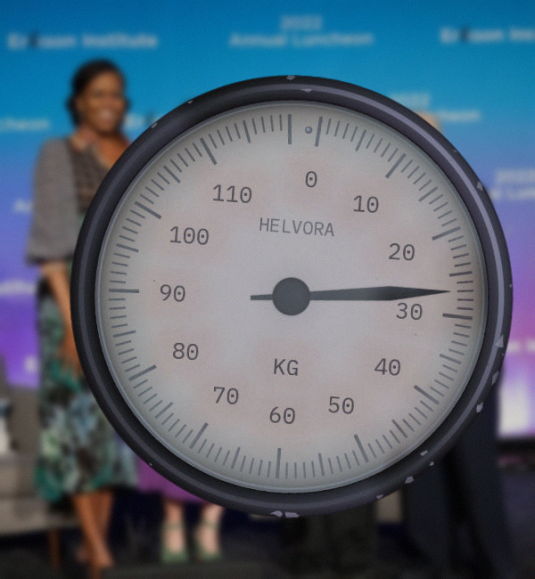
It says 27
